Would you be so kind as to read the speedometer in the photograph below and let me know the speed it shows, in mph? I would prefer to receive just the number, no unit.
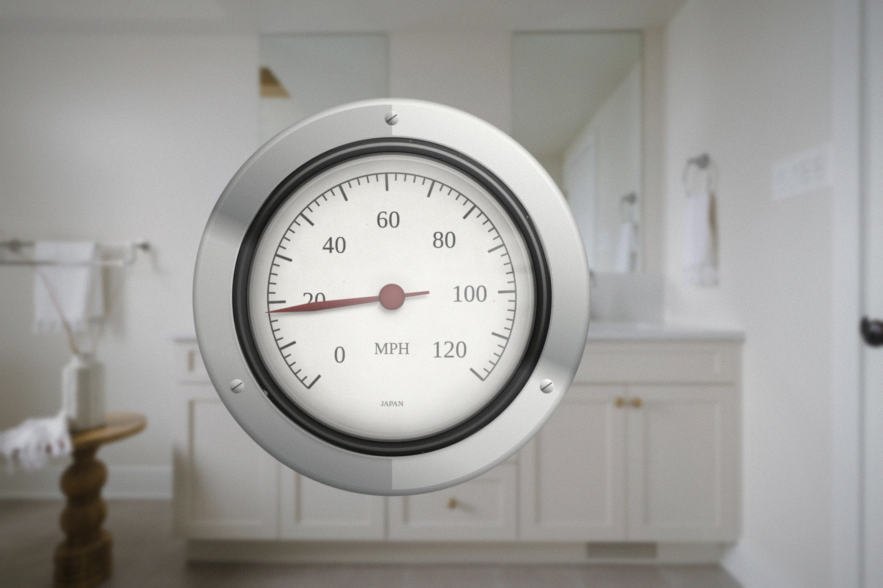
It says 18
